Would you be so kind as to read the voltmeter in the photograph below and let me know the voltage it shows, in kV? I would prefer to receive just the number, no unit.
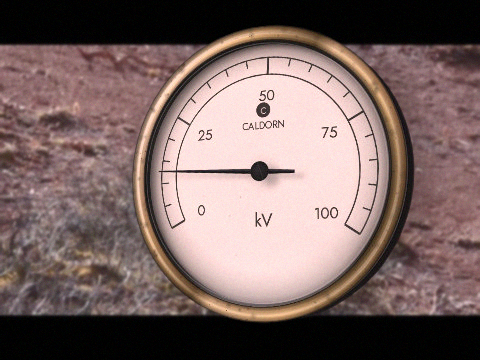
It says 12.5
